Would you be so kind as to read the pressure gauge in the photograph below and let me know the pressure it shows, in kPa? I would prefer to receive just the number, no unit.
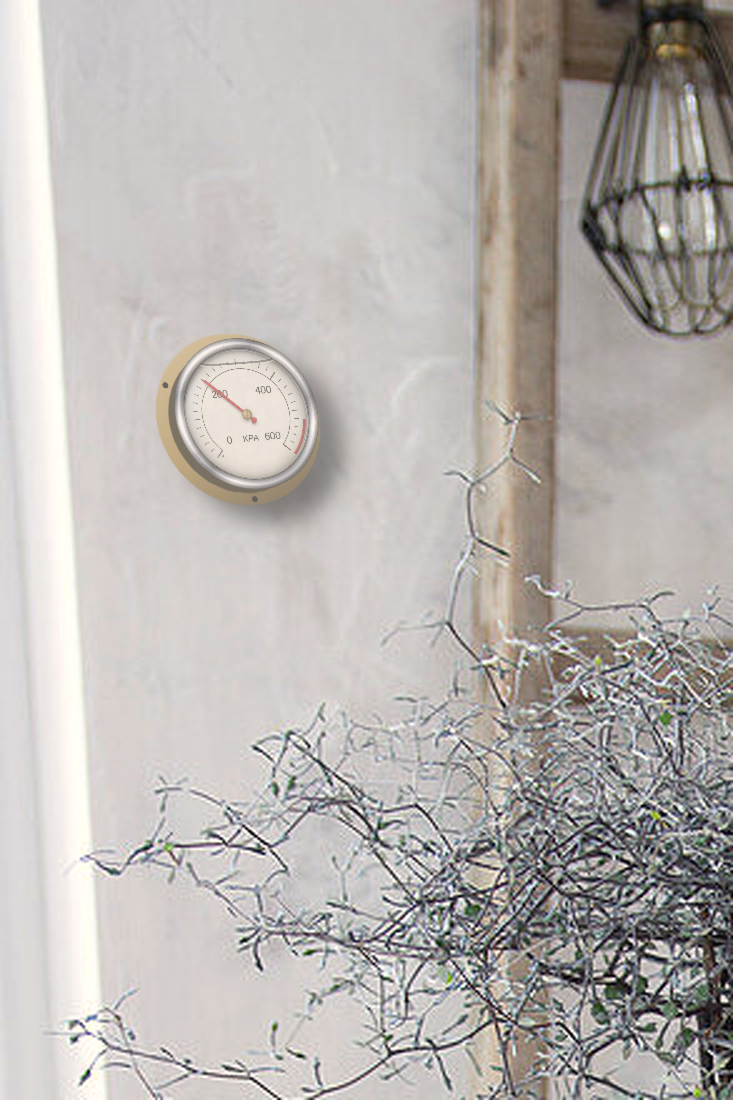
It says 200
